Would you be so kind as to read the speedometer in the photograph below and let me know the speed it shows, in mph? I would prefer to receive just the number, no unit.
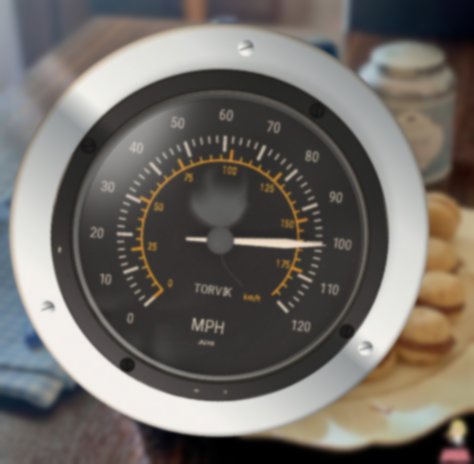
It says 100
